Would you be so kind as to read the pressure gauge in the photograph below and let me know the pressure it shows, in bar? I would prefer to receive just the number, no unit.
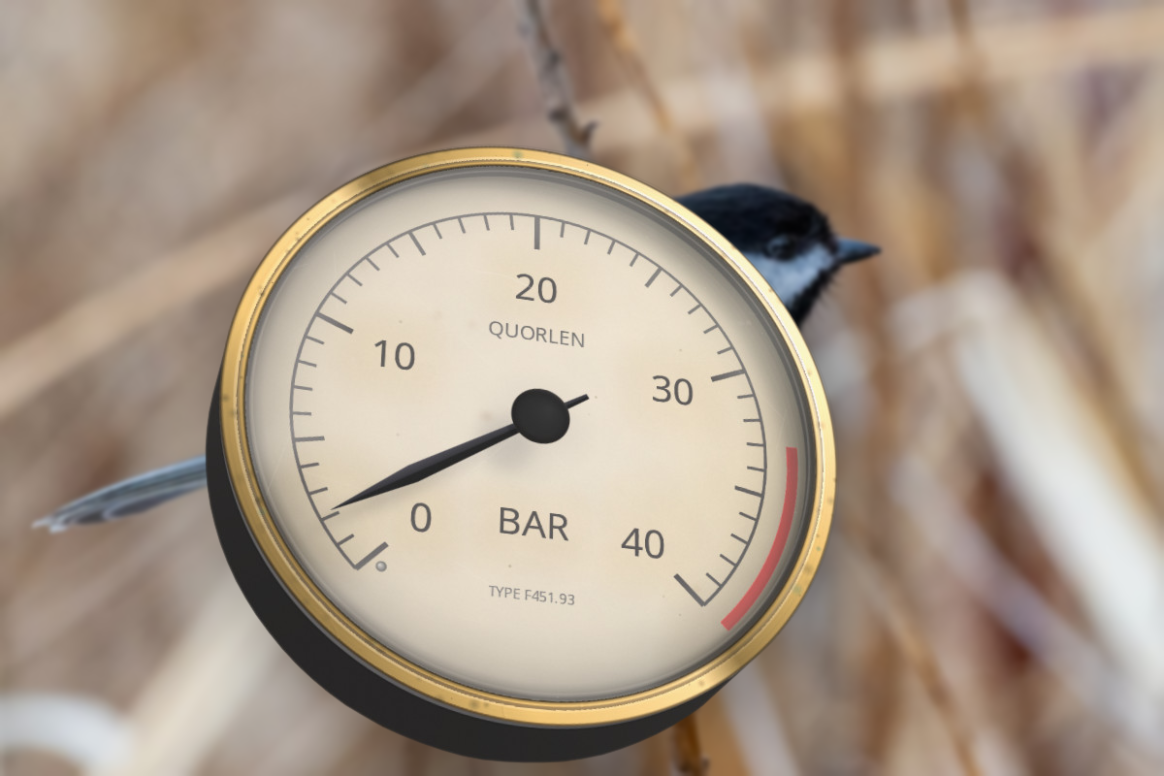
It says 2
